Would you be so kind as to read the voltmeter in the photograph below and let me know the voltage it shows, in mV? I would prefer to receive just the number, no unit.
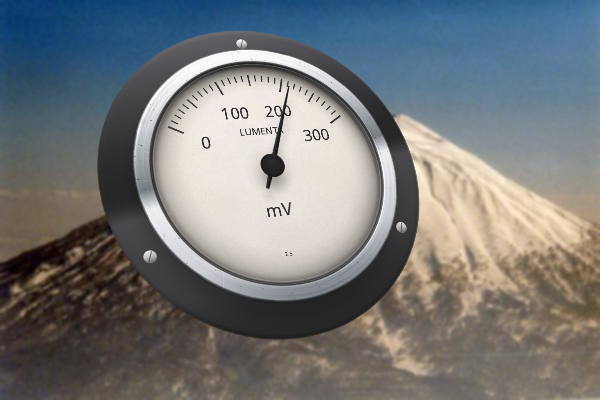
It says 210
